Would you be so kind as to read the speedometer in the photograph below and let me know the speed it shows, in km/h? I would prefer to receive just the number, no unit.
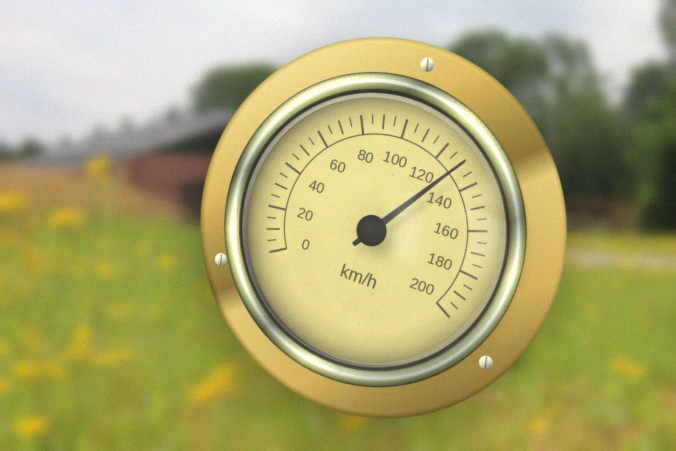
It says 130
